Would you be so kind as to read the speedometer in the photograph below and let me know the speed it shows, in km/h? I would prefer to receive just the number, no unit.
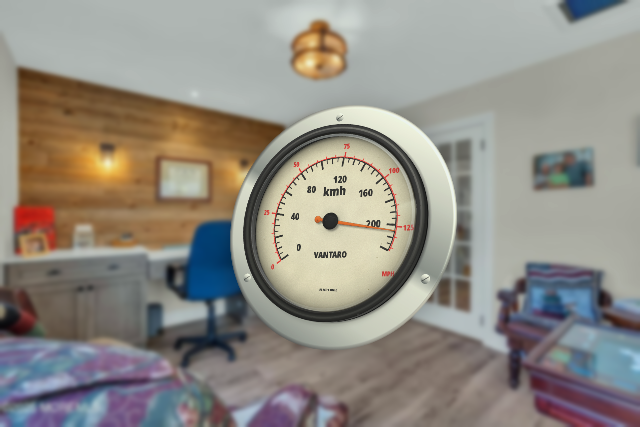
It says 205
